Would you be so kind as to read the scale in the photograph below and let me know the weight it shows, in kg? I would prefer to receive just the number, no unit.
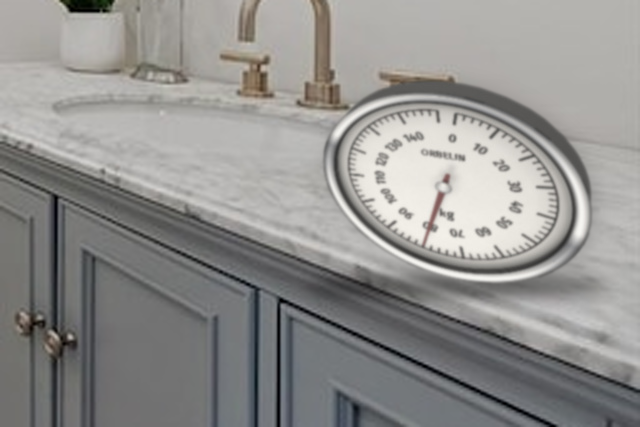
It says 80
